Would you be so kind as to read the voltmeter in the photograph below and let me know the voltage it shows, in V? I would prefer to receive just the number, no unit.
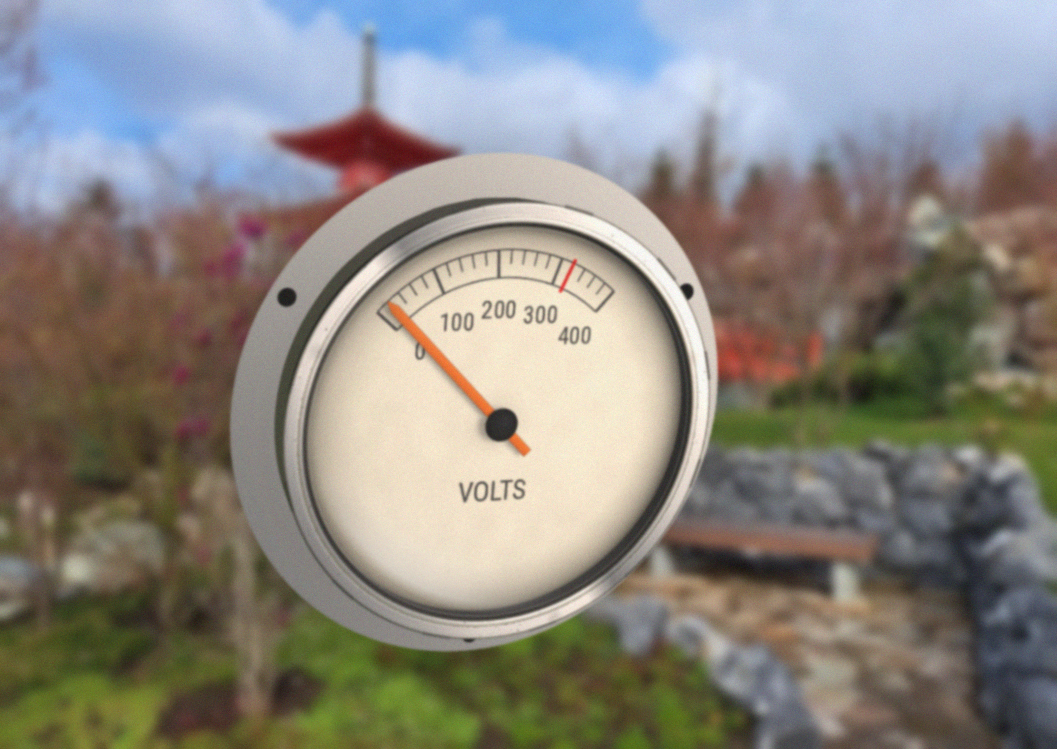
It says 20
